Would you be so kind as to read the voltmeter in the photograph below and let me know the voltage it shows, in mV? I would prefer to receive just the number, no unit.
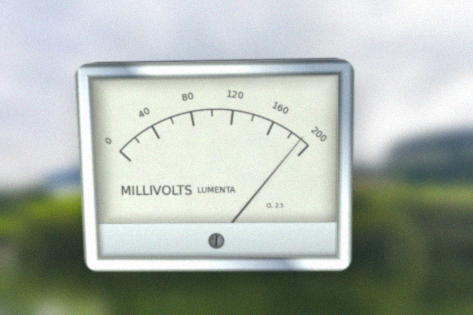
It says 190
